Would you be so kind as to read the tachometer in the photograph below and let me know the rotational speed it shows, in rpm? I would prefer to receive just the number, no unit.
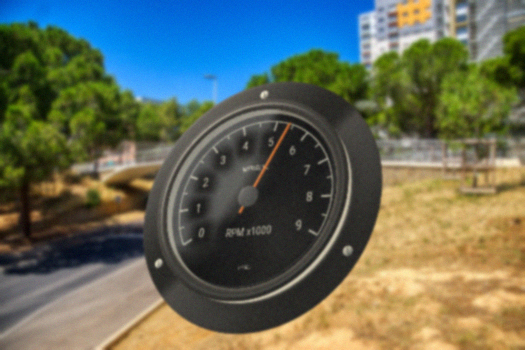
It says 5500
